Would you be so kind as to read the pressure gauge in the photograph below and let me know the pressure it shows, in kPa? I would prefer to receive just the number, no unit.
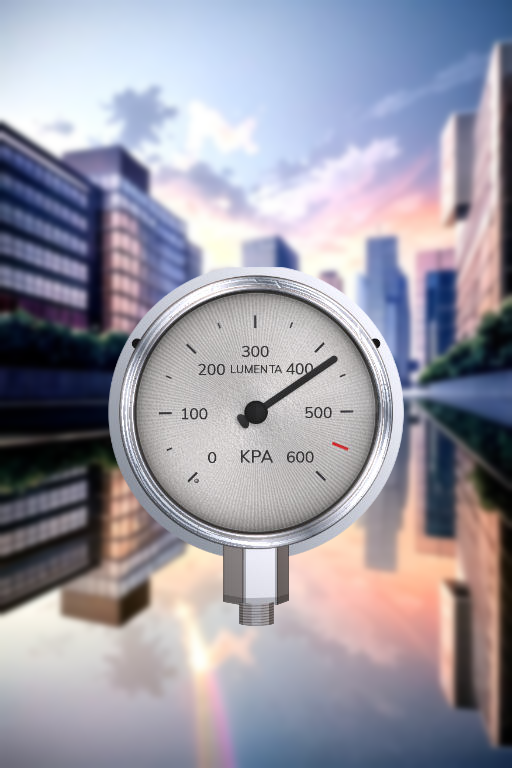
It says 425
